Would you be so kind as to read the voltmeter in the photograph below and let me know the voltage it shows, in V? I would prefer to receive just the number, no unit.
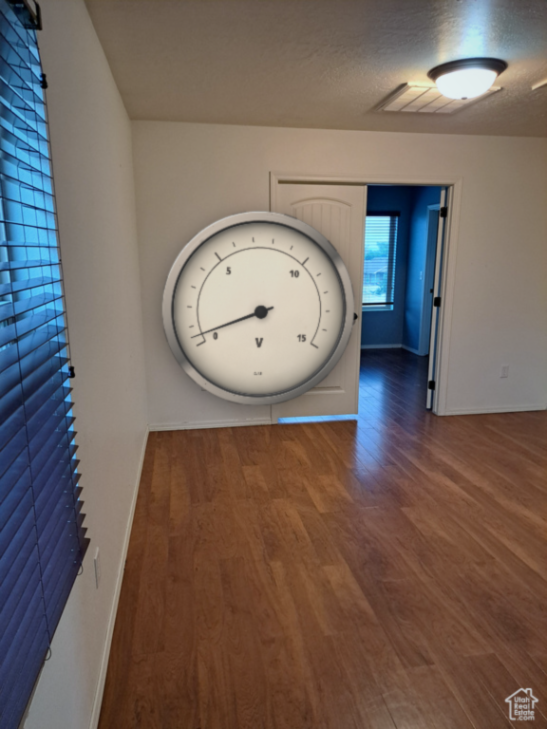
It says 0.5
